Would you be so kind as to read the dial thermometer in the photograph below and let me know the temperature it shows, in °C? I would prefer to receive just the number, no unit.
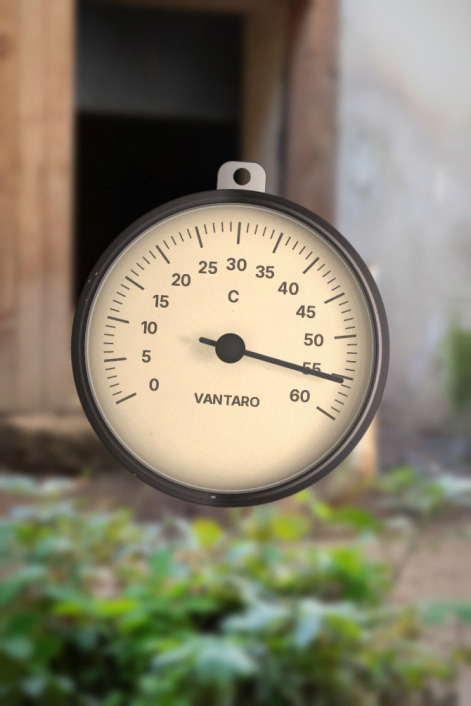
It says 55.5
